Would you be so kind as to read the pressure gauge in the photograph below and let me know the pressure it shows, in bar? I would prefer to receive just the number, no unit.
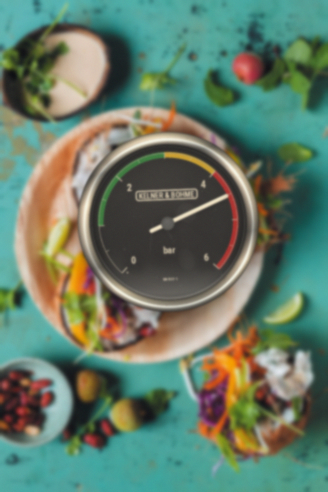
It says 4.5
